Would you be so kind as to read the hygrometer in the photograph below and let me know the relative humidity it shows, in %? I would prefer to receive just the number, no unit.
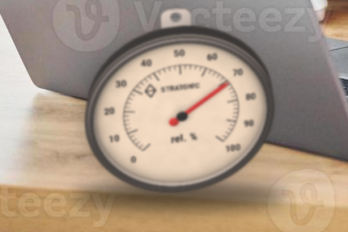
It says 70
